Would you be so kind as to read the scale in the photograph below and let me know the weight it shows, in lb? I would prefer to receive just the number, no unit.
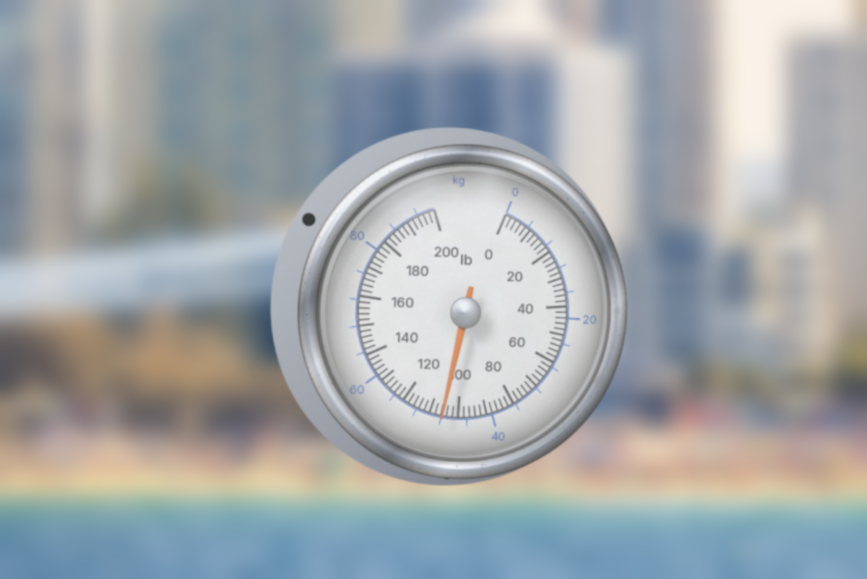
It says 106
